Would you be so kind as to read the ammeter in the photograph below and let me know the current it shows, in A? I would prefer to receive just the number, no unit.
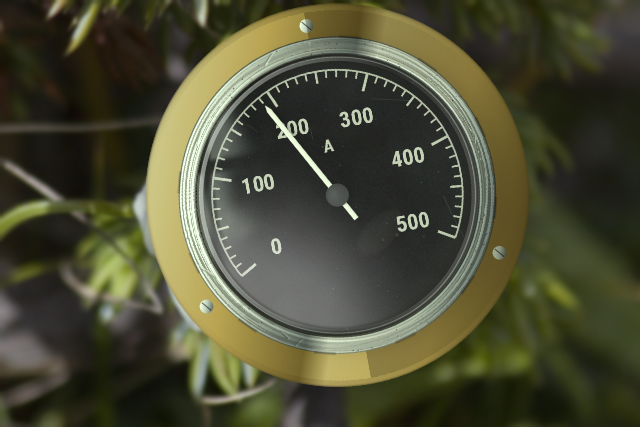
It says 190
